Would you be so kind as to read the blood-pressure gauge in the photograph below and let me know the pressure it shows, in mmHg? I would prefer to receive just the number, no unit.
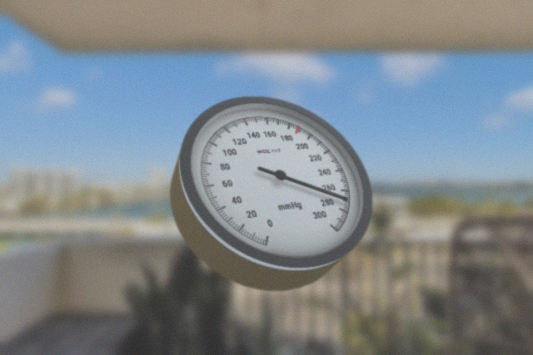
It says 270
